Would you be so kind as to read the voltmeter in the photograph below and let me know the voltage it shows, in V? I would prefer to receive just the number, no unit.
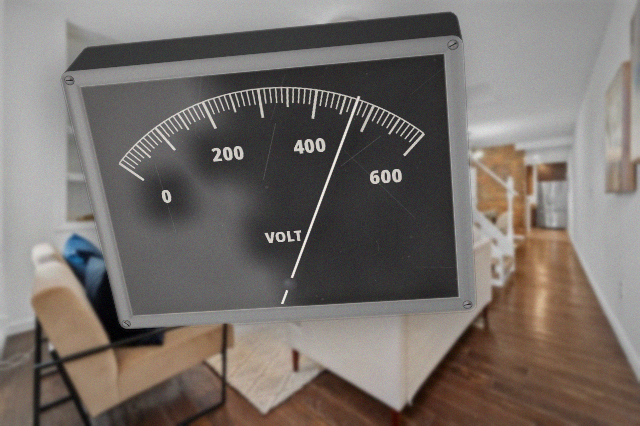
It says 470
